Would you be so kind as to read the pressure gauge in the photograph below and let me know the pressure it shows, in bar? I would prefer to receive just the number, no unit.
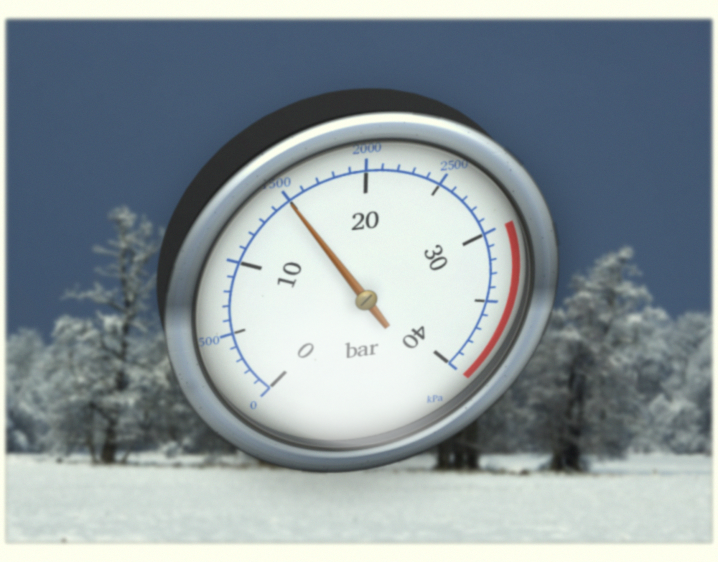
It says 15
